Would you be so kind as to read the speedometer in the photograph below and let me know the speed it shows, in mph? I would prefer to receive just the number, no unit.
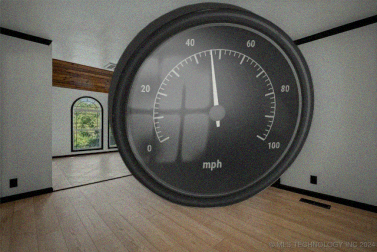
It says 46
